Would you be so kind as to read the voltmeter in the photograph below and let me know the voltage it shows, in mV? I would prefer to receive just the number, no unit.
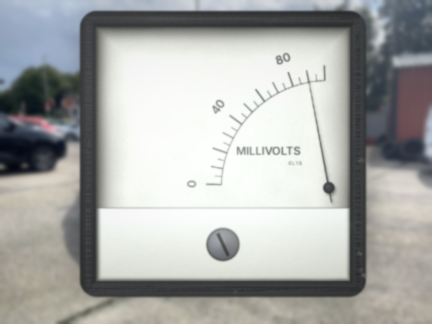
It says 90
